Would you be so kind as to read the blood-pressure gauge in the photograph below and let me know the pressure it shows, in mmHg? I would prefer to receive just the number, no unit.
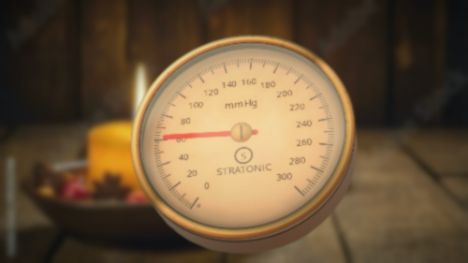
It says 60
